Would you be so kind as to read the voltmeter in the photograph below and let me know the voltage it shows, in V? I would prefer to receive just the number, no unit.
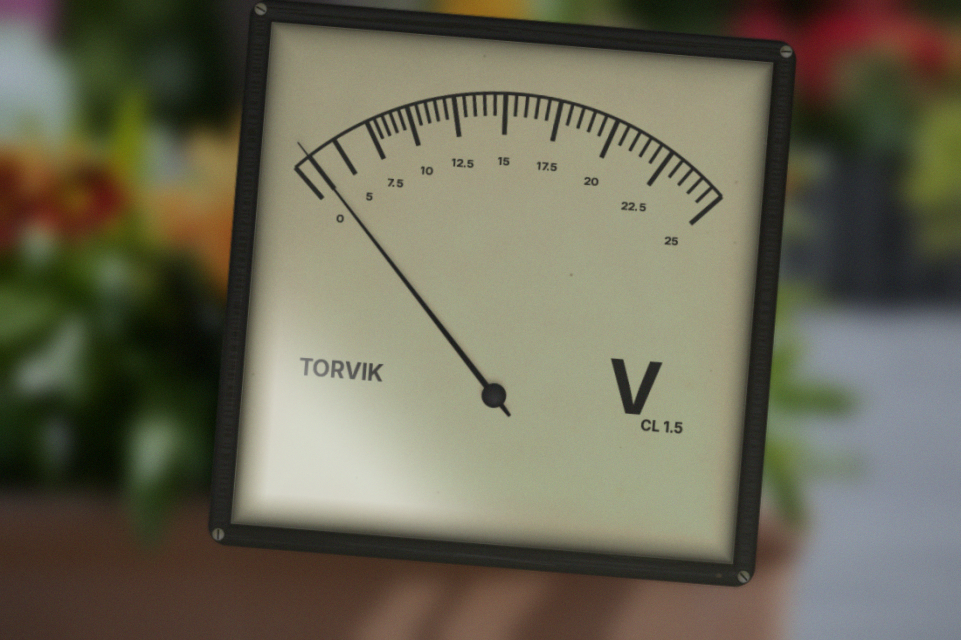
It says 2.5
